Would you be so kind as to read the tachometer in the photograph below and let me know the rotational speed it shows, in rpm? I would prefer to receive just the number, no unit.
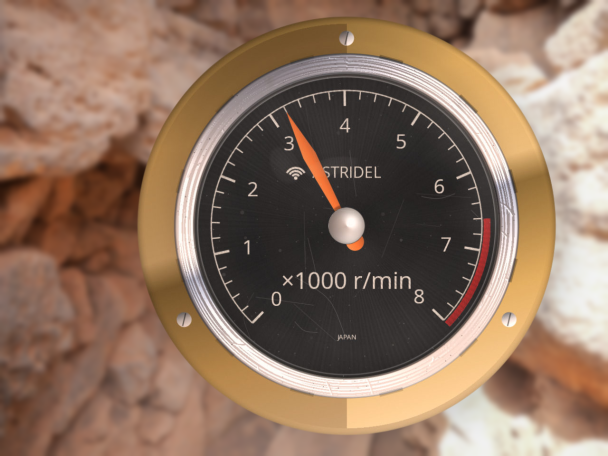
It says 3200
